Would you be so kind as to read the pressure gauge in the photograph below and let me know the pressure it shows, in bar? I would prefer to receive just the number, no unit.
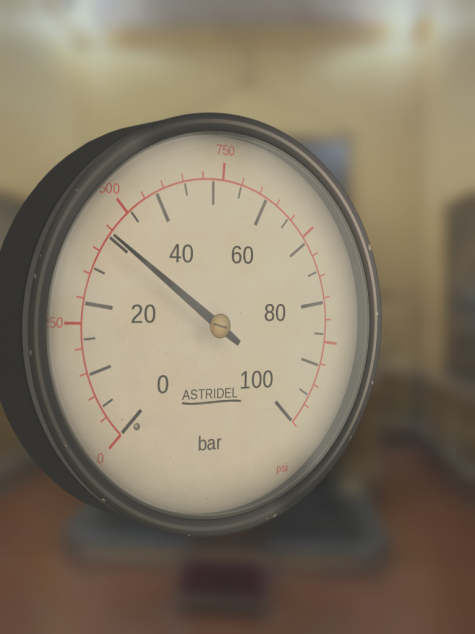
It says 30
